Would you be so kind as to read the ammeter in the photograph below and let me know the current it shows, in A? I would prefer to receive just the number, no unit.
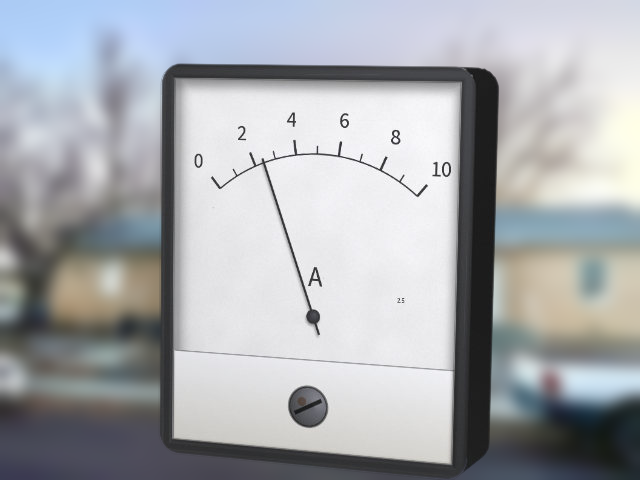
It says 2.5
